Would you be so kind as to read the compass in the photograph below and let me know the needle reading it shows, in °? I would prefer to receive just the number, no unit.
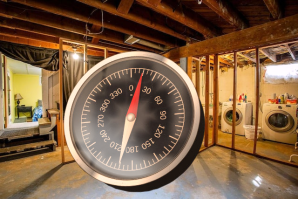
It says 15
